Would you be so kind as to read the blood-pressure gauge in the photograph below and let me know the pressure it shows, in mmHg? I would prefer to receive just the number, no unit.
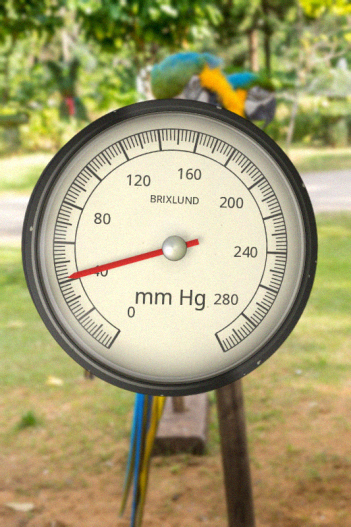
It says 42
